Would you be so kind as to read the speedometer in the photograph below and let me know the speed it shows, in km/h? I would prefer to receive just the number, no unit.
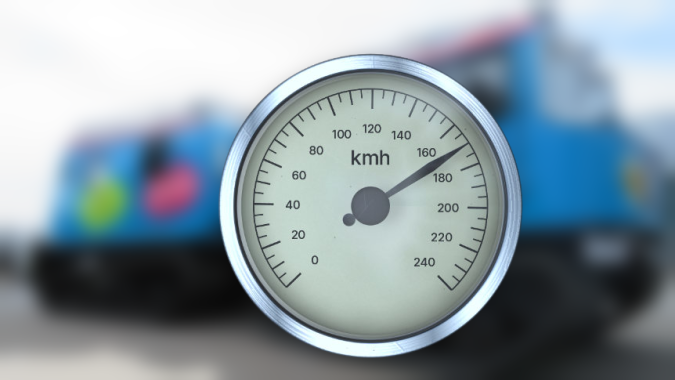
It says 170
